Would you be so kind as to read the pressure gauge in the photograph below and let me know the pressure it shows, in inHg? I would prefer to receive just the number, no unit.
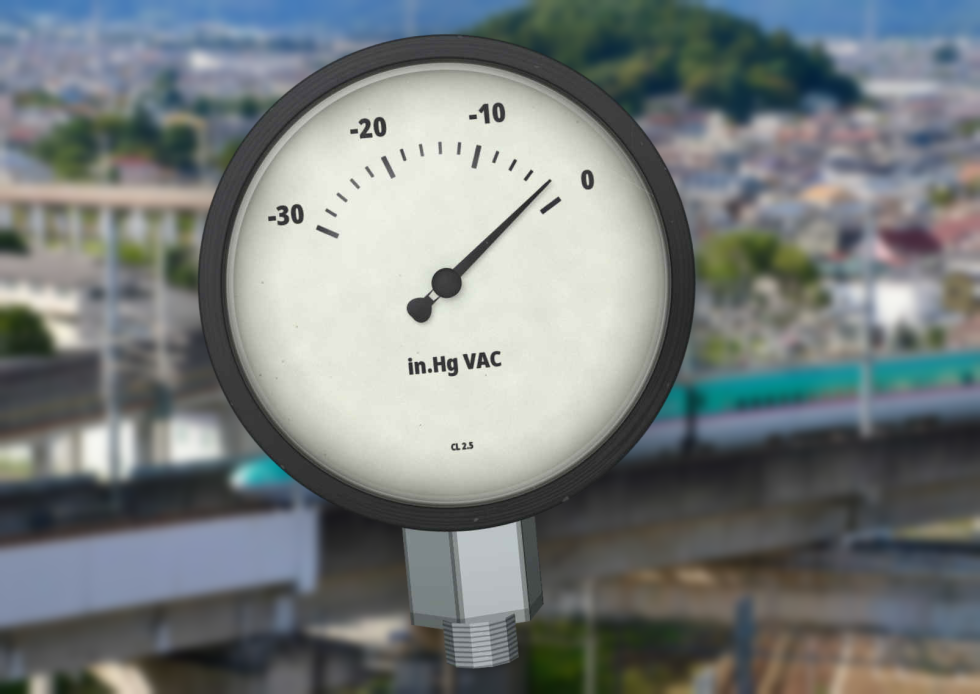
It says -2
